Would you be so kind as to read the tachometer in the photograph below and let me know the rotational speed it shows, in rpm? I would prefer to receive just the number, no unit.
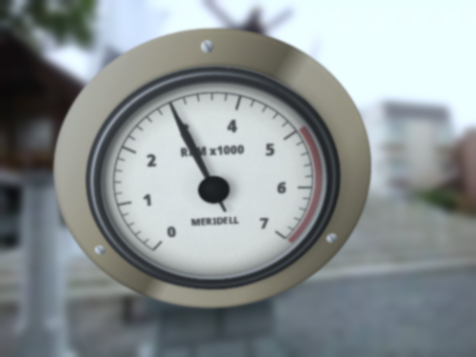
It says 3000
